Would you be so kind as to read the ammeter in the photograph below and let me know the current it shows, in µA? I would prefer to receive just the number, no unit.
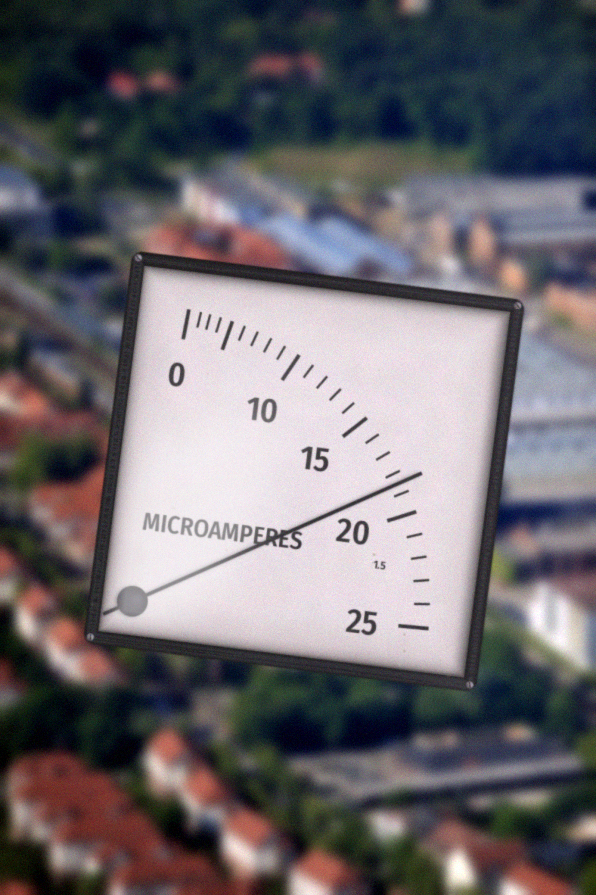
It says 18.5
